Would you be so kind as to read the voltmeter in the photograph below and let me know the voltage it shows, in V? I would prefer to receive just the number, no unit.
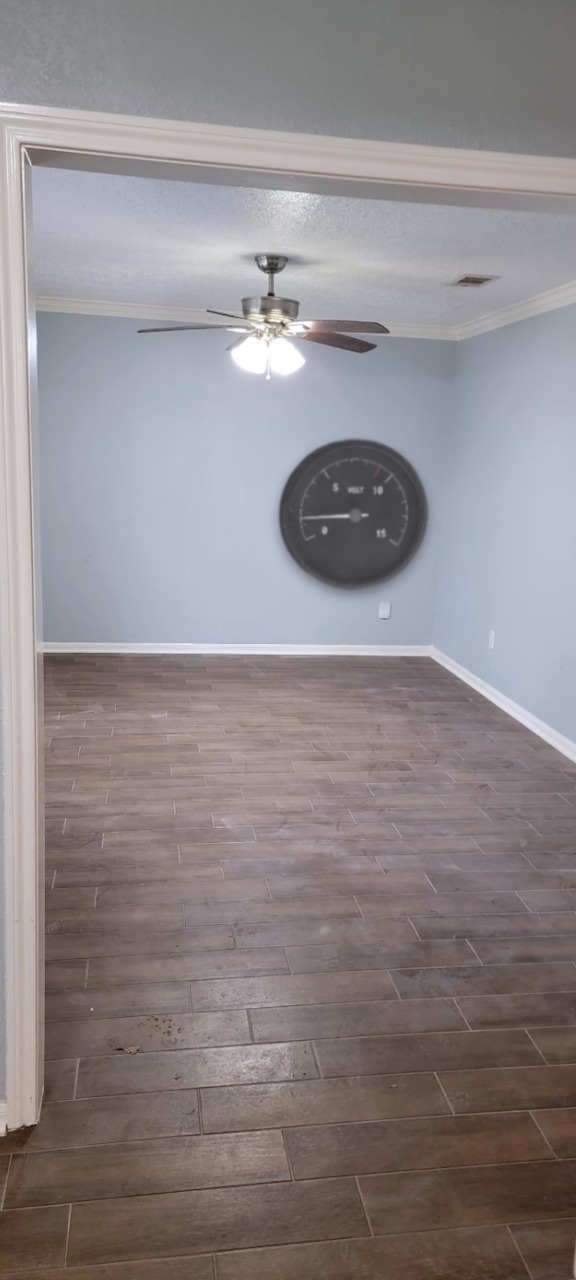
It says 1.5
